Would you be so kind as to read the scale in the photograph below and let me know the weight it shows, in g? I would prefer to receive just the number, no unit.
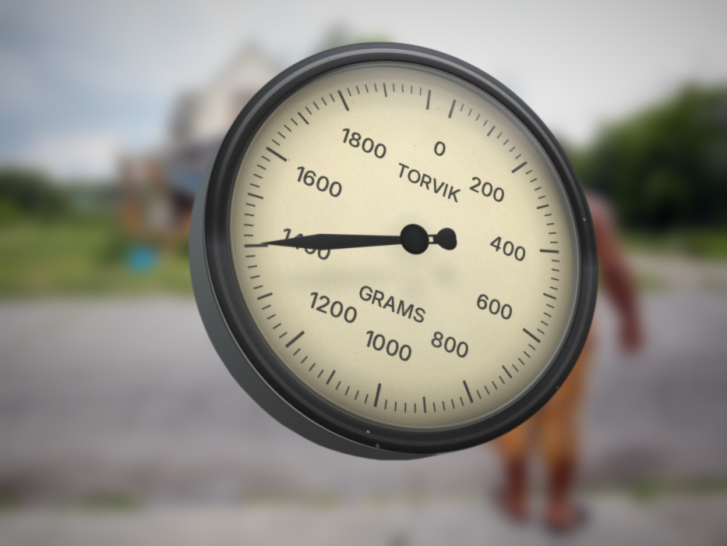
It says 1400
